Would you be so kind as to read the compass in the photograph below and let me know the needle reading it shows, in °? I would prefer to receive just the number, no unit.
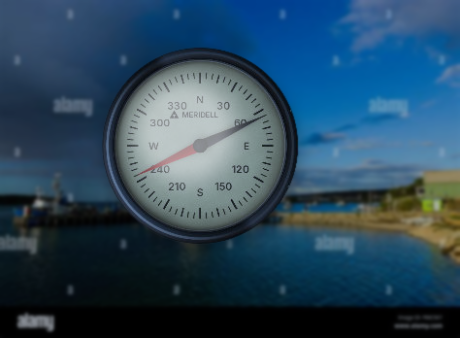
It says 245
